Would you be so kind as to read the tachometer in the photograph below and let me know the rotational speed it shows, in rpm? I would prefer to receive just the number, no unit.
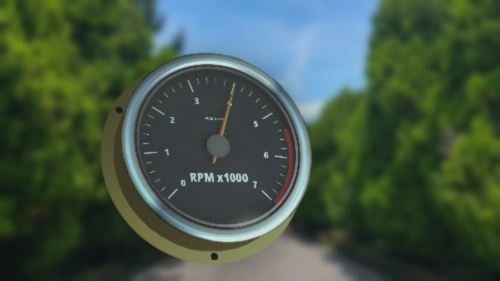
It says 4000
